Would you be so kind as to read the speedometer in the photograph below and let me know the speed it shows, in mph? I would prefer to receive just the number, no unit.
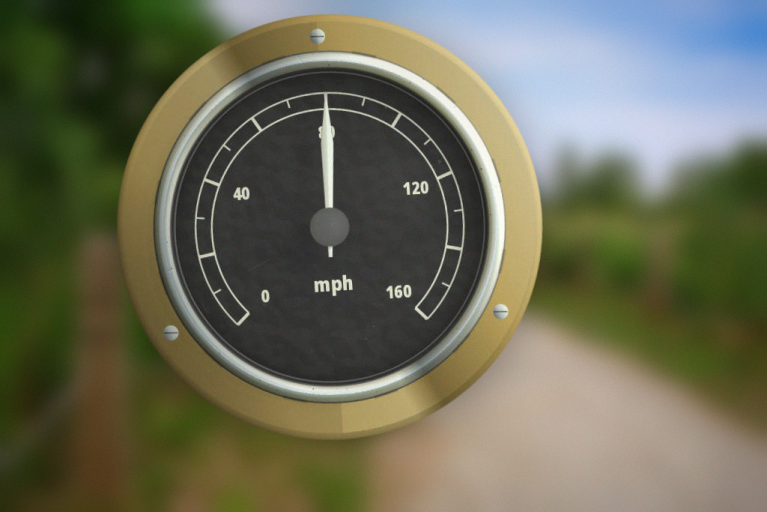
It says 80
